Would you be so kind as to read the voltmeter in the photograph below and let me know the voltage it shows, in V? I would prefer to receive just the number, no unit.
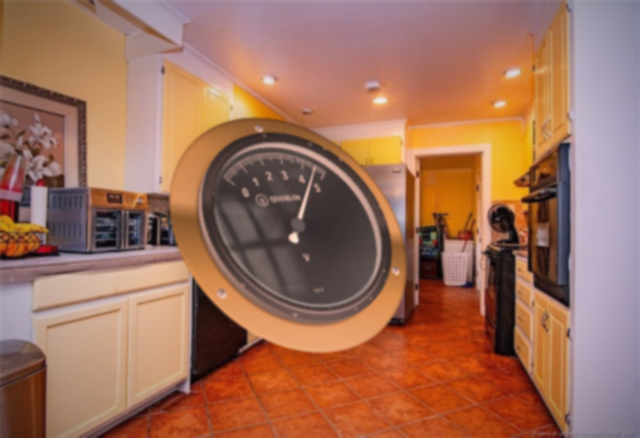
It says 4.5
